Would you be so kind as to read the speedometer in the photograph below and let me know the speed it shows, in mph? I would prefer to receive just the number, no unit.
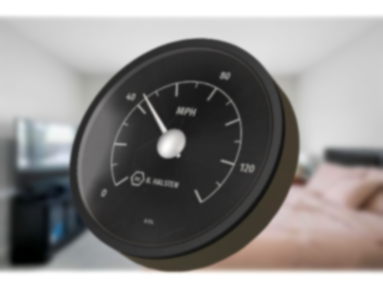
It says 45
